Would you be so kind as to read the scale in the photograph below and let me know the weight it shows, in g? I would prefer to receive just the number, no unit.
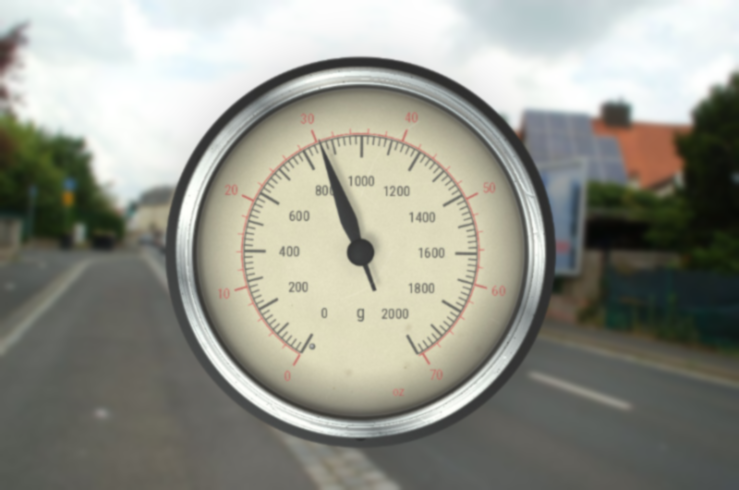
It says 860
